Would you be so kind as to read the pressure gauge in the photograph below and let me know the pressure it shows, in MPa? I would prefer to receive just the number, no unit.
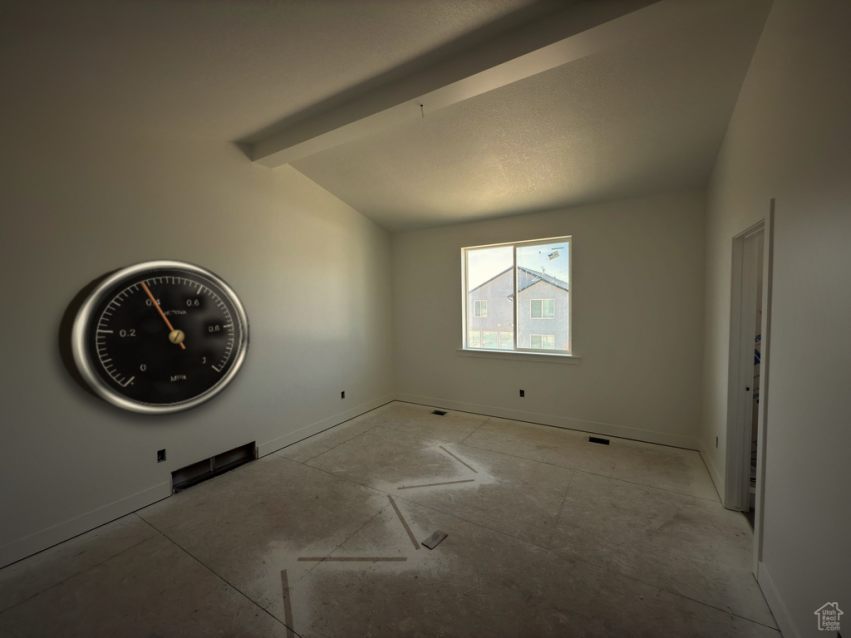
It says 0.4
